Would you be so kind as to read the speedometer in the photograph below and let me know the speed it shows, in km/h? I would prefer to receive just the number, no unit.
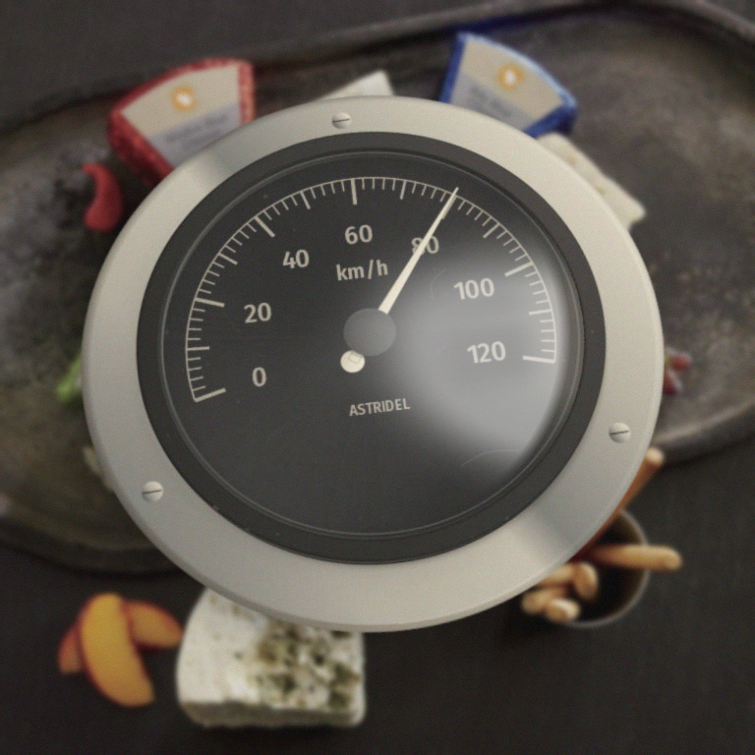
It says 80
